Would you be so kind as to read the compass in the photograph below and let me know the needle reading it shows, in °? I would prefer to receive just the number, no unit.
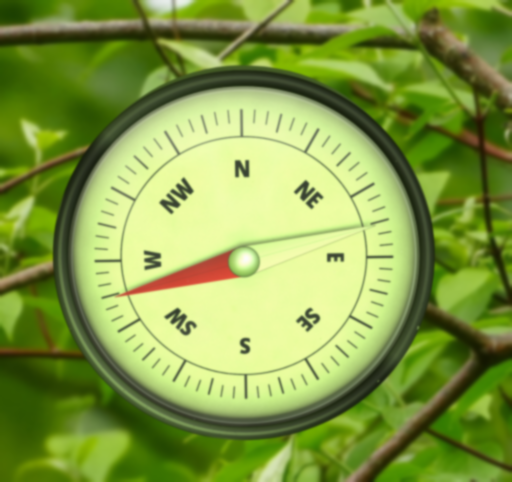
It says 255
